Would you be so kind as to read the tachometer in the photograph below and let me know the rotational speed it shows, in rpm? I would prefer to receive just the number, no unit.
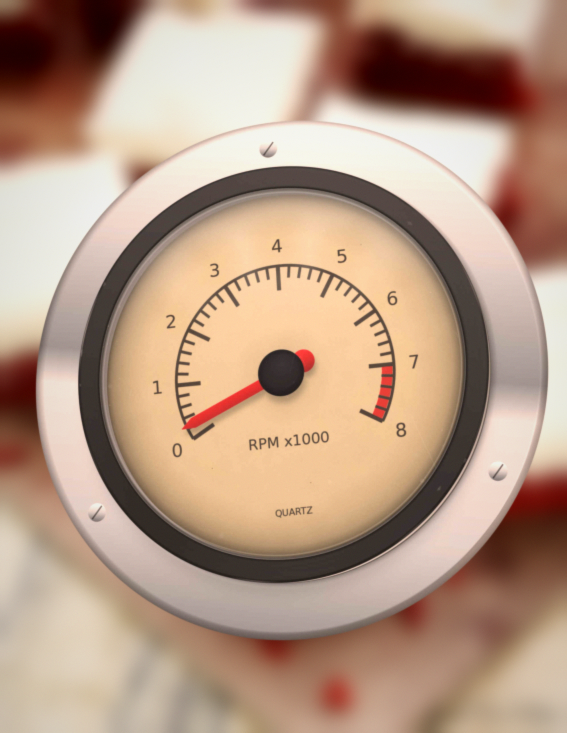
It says 200
